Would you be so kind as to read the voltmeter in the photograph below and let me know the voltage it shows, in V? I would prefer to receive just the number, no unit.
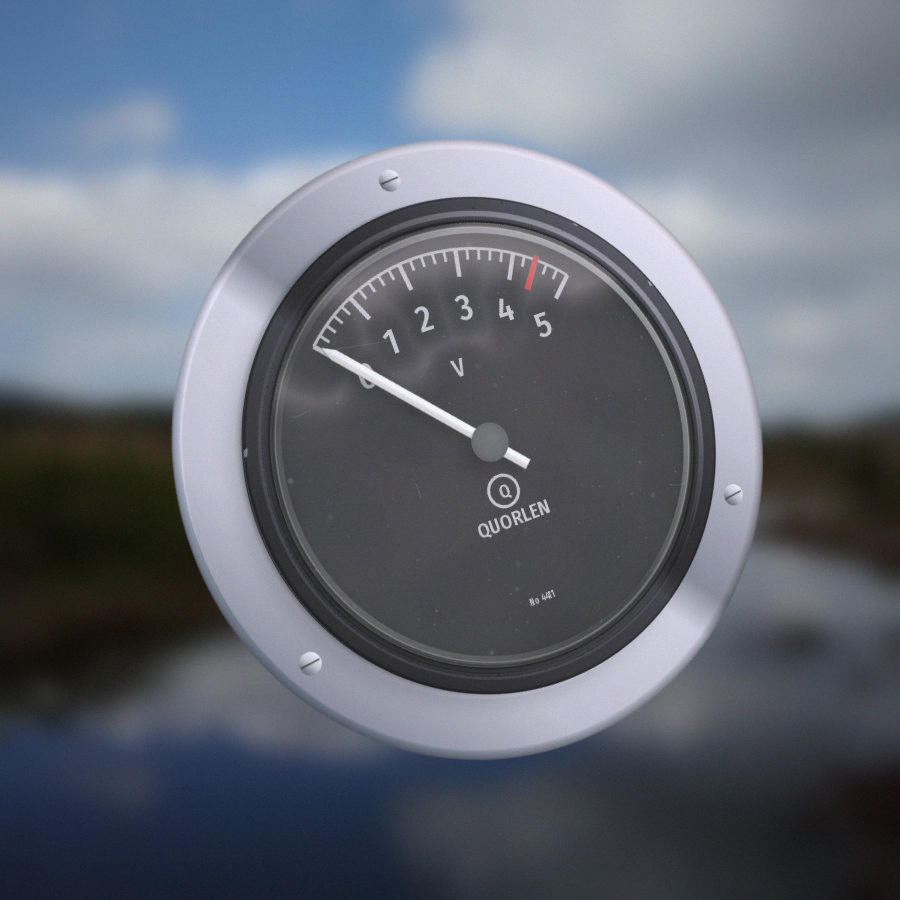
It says 0
